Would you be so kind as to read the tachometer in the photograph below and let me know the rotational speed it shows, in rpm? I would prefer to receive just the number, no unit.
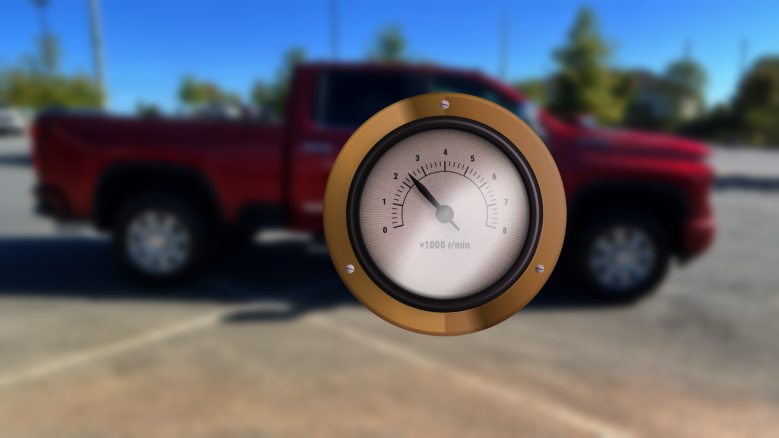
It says 2400
